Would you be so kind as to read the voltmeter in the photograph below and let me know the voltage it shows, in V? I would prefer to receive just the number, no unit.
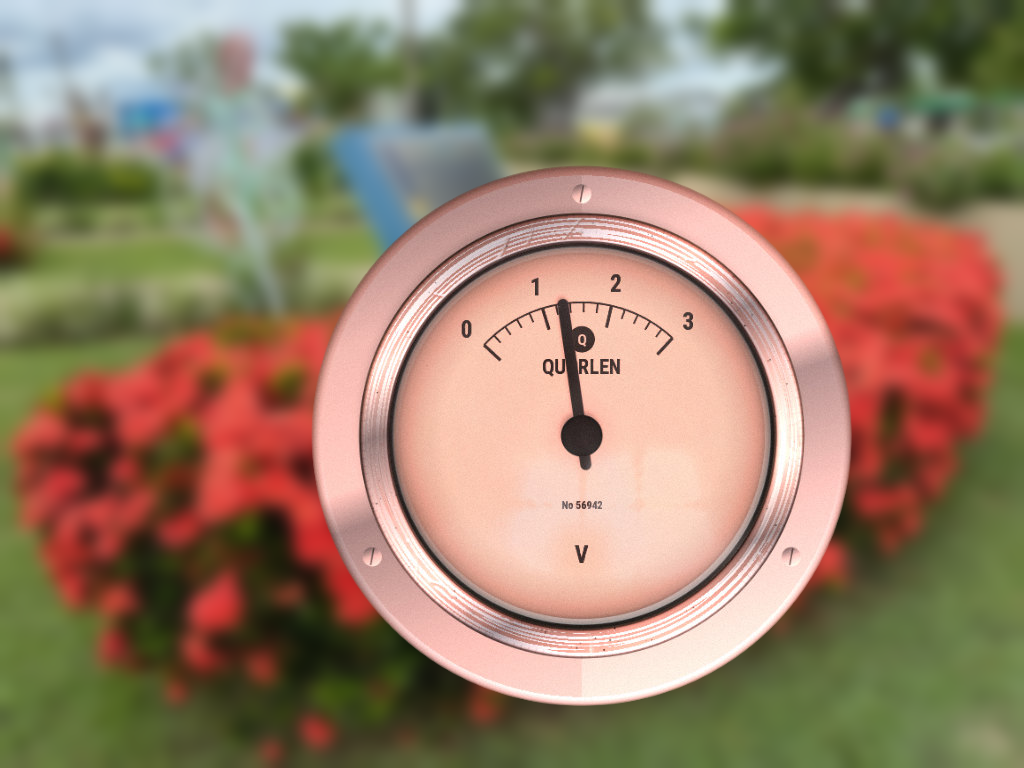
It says 1.3
